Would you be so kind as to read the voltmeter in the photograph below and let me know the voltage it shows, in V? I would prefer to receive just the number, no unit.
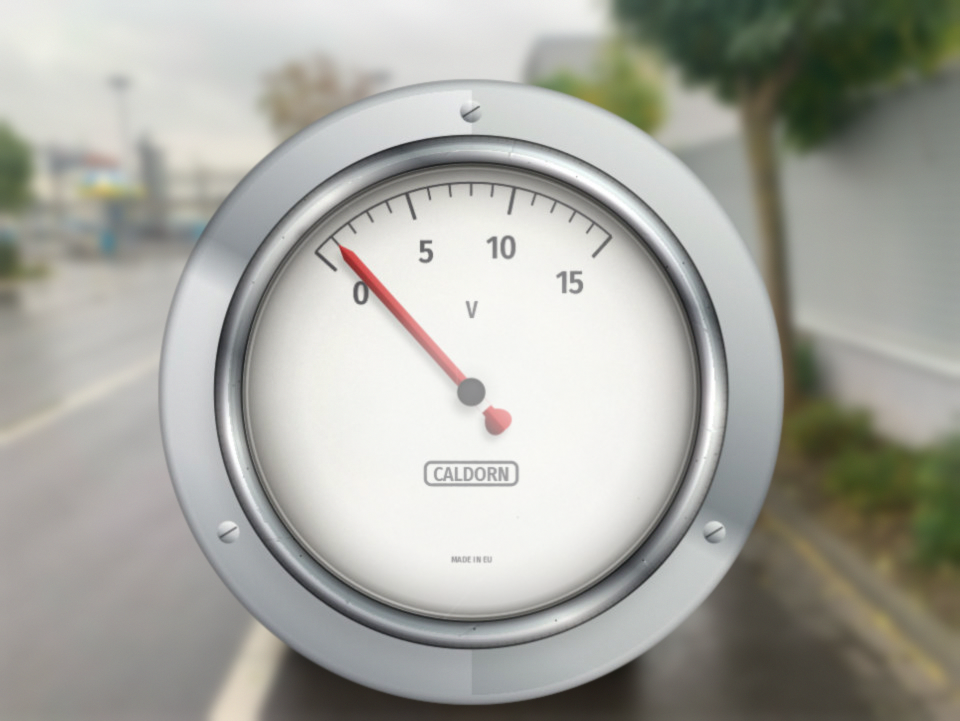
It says 1
